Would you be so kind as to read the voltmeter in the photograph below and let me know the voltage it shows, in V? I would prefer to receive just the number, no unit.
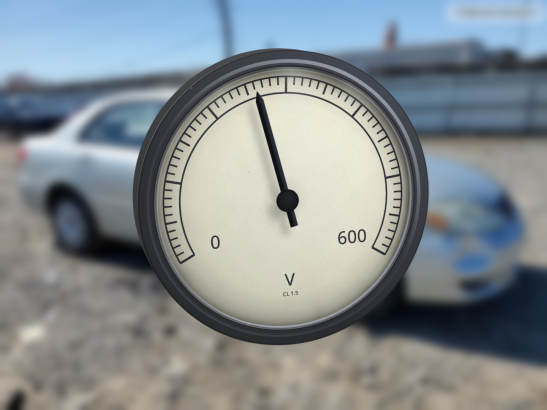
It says 260
